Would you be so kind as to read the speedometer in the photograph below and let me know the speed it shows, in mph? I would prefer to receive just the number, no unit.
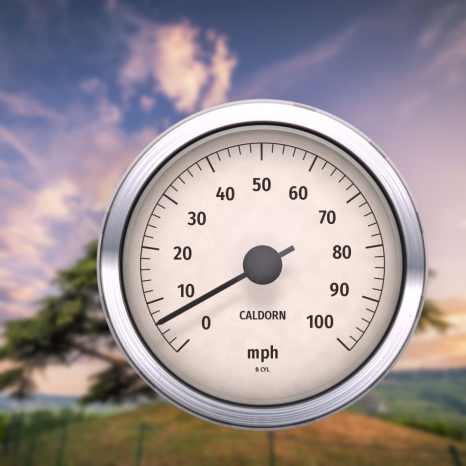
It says 6
